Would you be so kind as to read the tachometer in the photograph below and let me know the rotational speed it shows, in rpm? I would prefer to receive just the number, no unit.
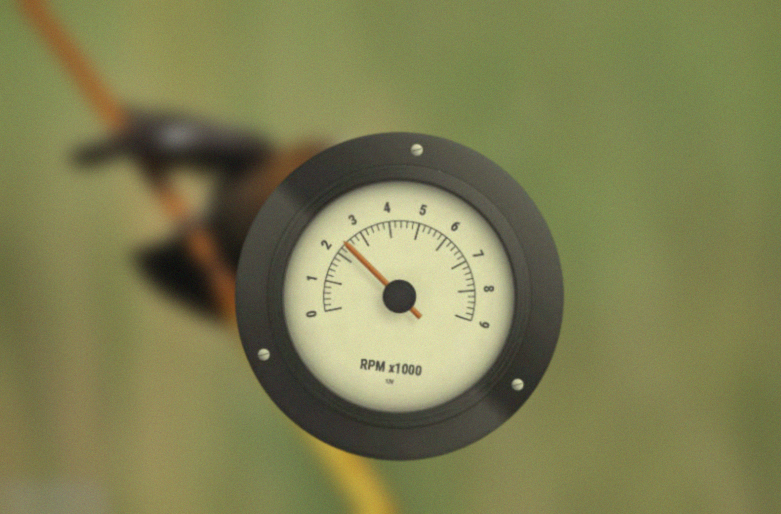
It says 2400
